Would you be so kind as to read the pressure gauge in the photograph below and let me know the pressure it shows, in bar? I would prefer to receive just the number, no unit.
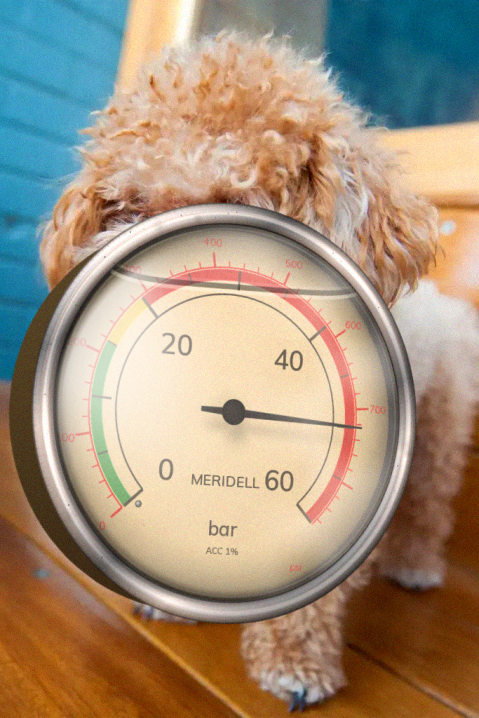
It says 50
